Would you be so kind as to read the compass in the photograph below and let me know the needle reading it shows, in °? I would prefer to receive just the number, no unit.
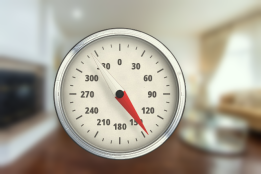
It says 145
